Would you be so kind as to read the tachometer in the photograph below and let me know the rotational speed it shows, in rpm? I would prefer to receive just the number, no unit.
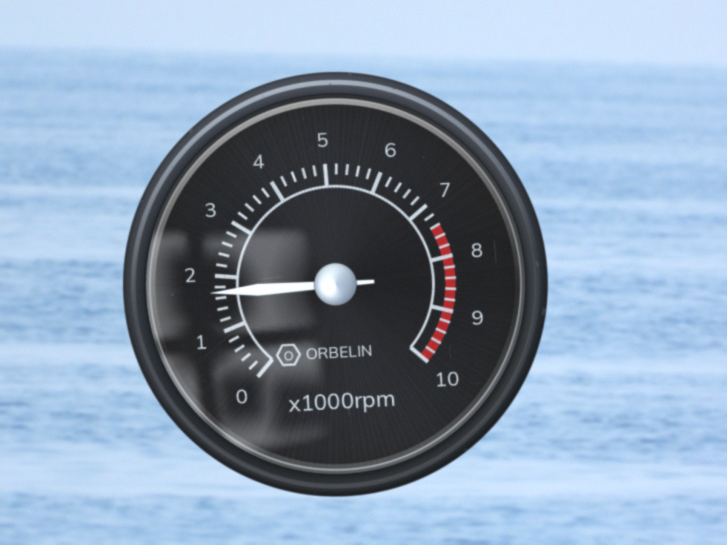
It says 1700
